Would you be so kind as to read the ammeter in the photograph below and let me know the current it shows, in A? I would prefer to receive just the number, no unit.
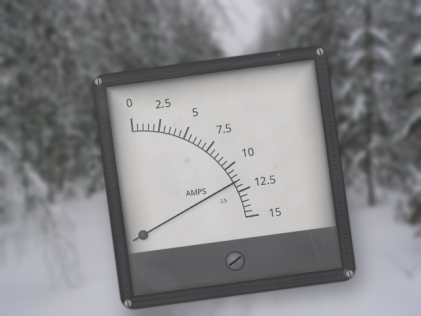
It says 11.5
